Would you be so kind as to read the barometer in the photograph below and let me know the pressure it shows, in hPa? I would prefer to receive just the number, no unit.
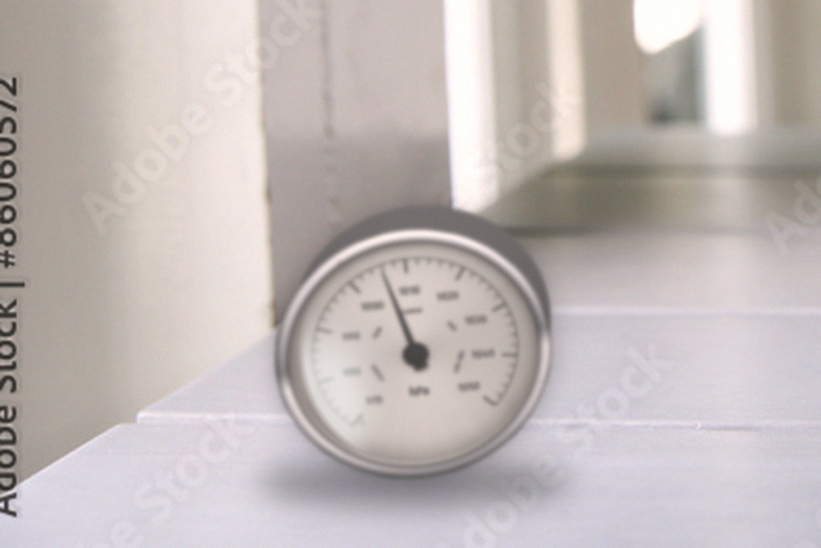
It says 1006
